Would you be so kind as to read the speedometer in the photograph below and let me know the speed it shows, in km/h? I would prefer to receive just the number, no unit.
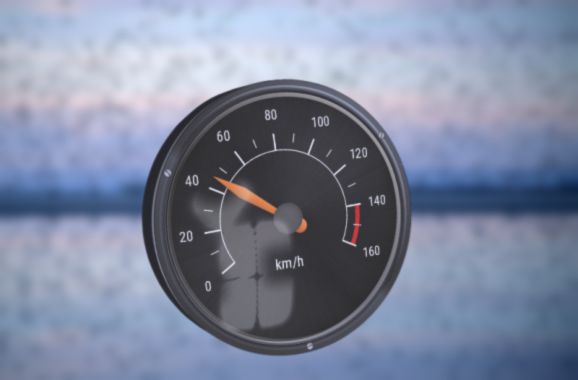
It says 45
